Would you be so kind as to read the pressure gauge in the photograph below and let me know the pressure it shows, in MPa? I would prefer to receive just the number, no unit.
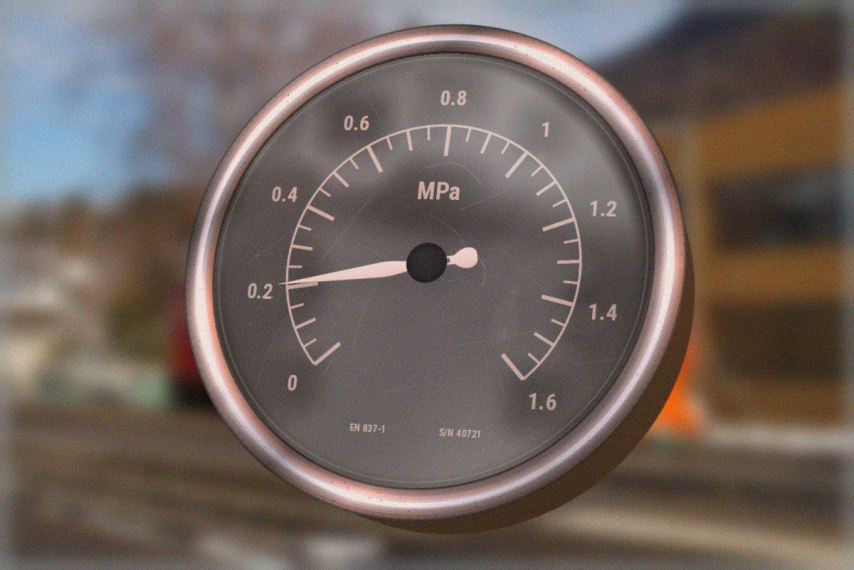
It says 0.2
